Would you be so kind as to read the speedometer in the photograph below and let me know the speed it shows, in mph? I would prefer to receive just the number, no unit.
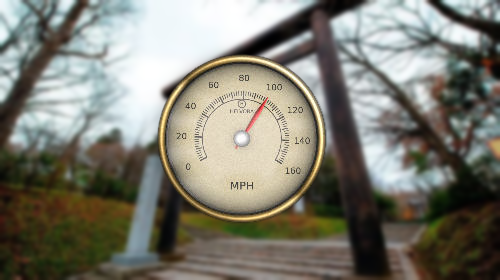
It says 100
